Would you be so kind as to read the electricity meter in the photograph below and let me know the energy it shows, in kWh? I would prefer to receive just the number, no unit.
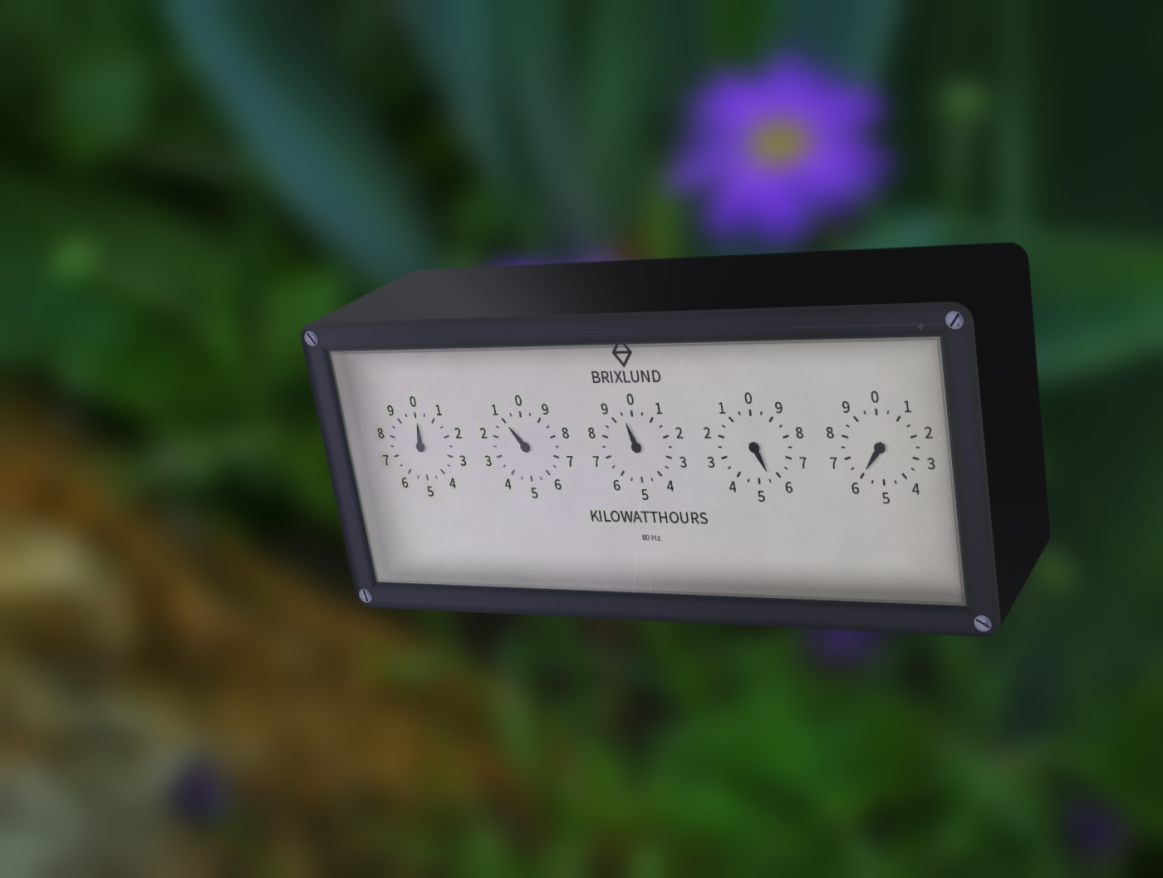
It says 956
